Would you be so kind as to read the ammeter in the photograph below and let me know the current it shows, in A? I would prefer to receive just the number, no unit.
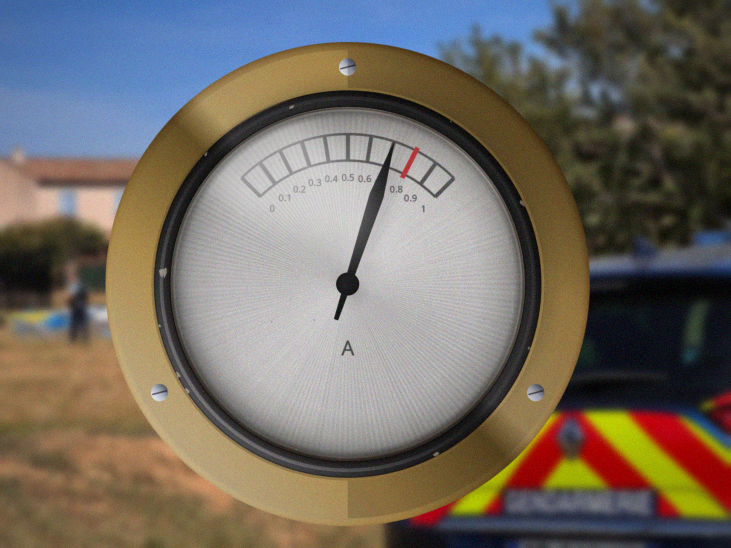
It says 0.7
